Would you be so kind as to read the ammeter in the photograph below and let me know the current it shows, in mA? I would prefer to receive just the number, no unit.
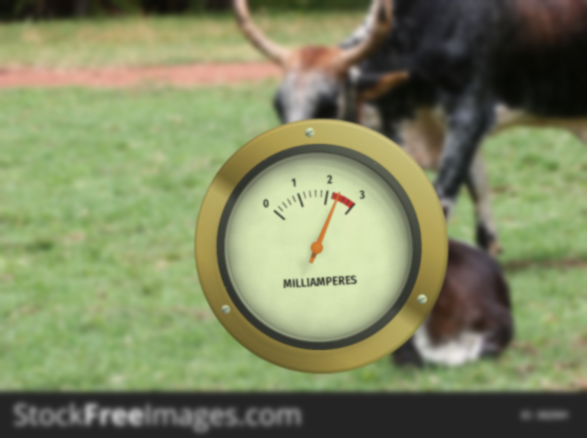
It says 2.4
